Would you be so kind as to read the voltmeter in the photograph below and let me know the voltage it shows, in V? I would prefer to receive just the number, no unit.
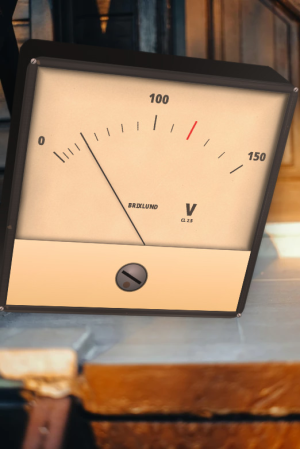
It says 50
